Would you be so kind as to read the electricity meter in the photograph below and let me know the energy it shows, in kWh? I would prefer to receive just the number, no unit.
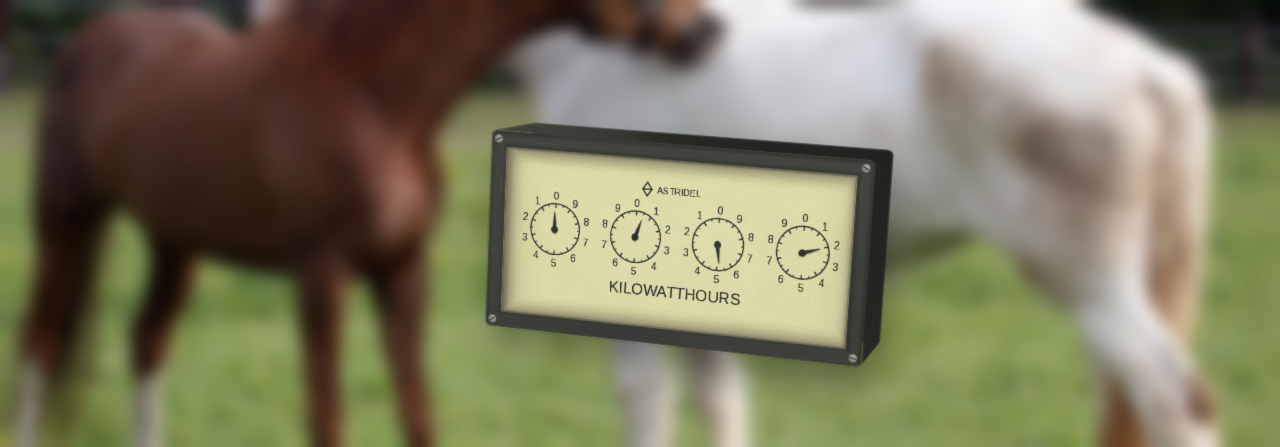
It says 52
